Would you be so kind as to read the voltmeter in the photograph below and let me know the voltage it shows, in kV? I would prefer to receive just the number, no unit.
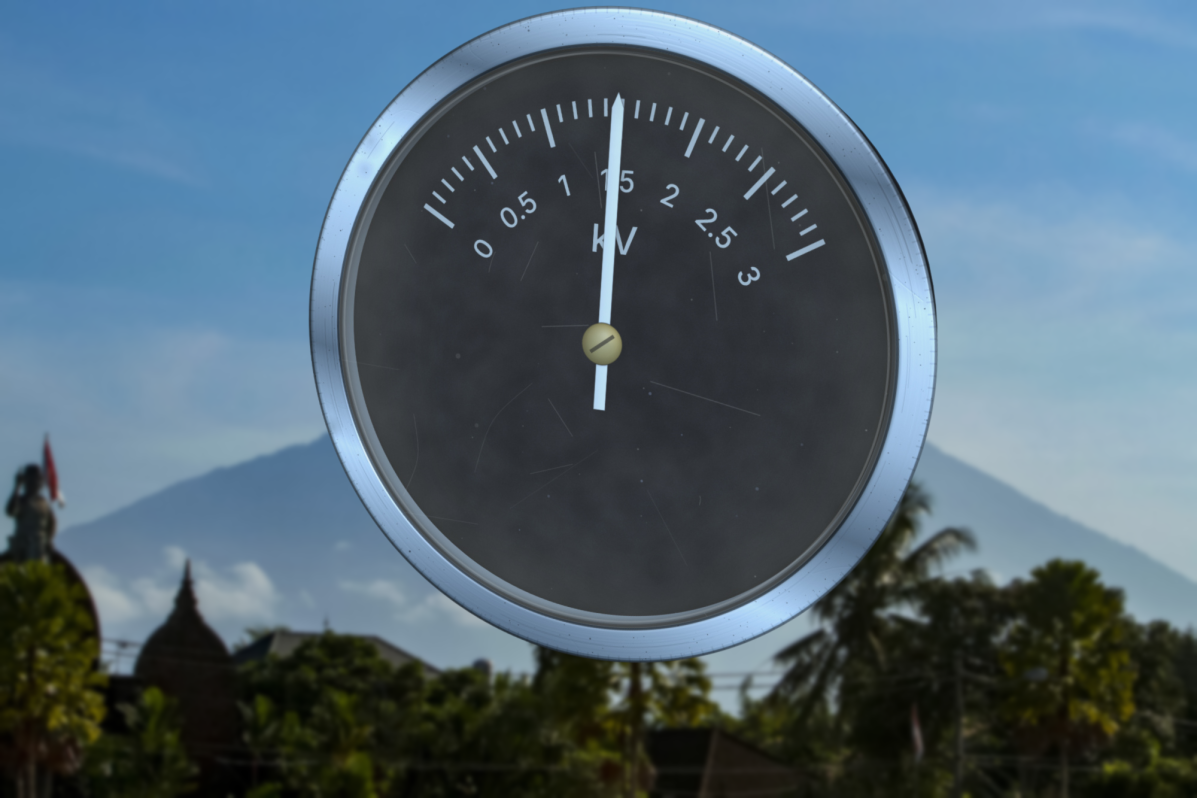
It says 1.5
